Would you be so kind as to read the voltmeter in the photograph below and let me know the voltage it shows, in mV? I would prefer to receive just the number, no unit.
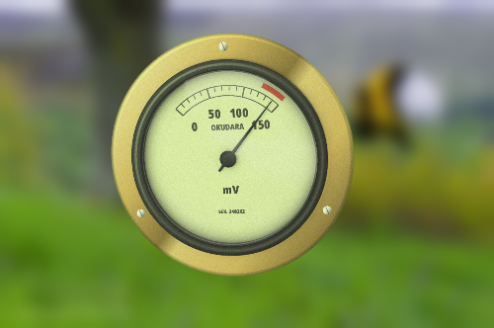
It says 140
